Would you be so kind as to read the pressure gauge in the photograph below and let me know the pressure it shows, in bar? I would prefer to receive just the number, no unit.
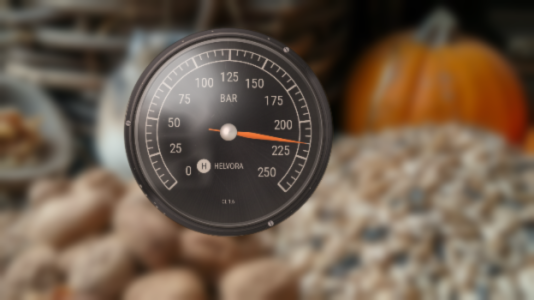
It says 215
